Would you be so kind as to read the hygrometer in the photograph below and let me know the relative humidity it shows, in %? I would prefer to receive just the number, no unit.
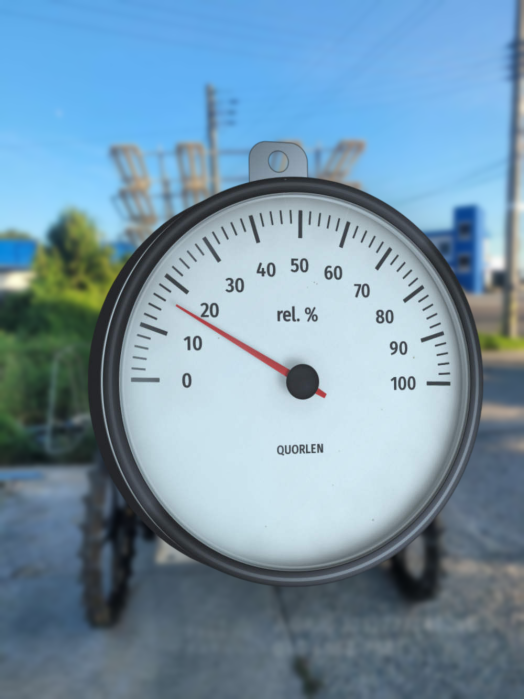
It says 16
